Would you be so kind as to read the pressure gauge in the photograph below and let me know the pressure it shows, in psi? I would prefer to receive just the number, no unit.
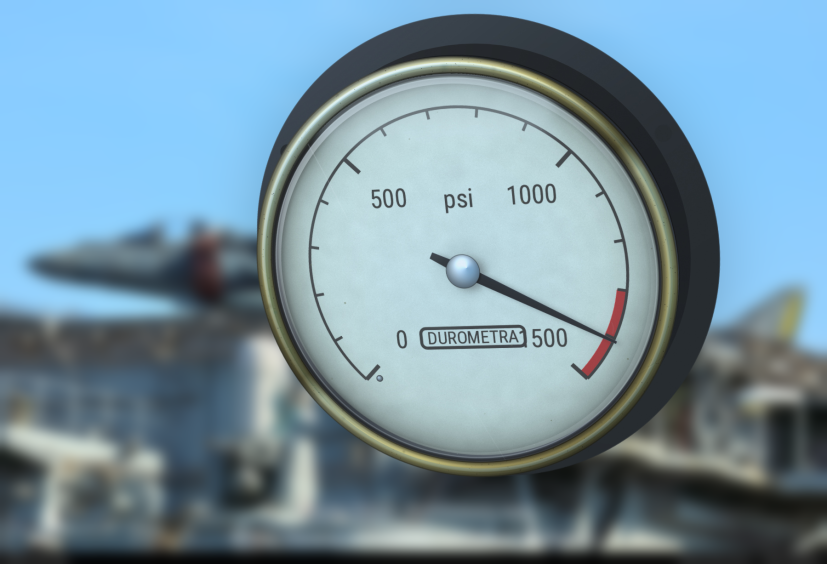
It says 1400
